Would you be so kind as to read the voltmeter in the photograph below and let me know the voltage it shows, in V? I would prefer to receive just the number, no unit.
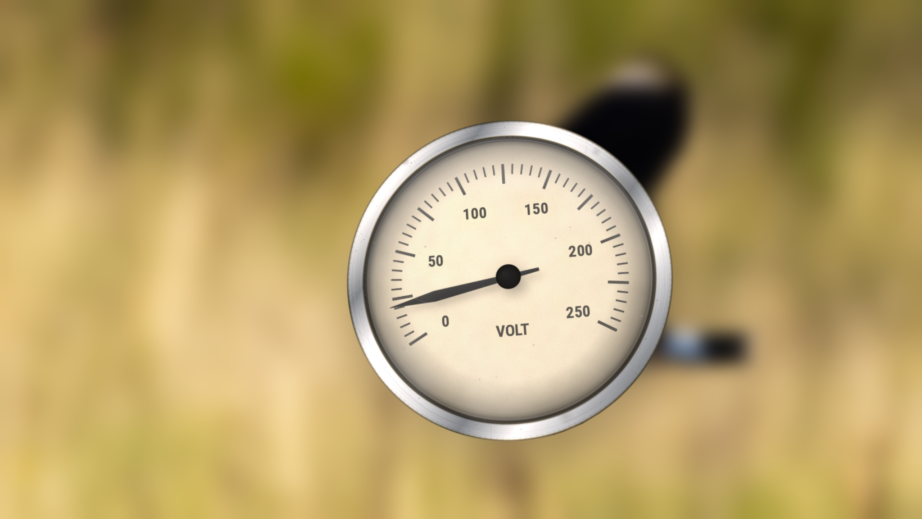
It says 20
